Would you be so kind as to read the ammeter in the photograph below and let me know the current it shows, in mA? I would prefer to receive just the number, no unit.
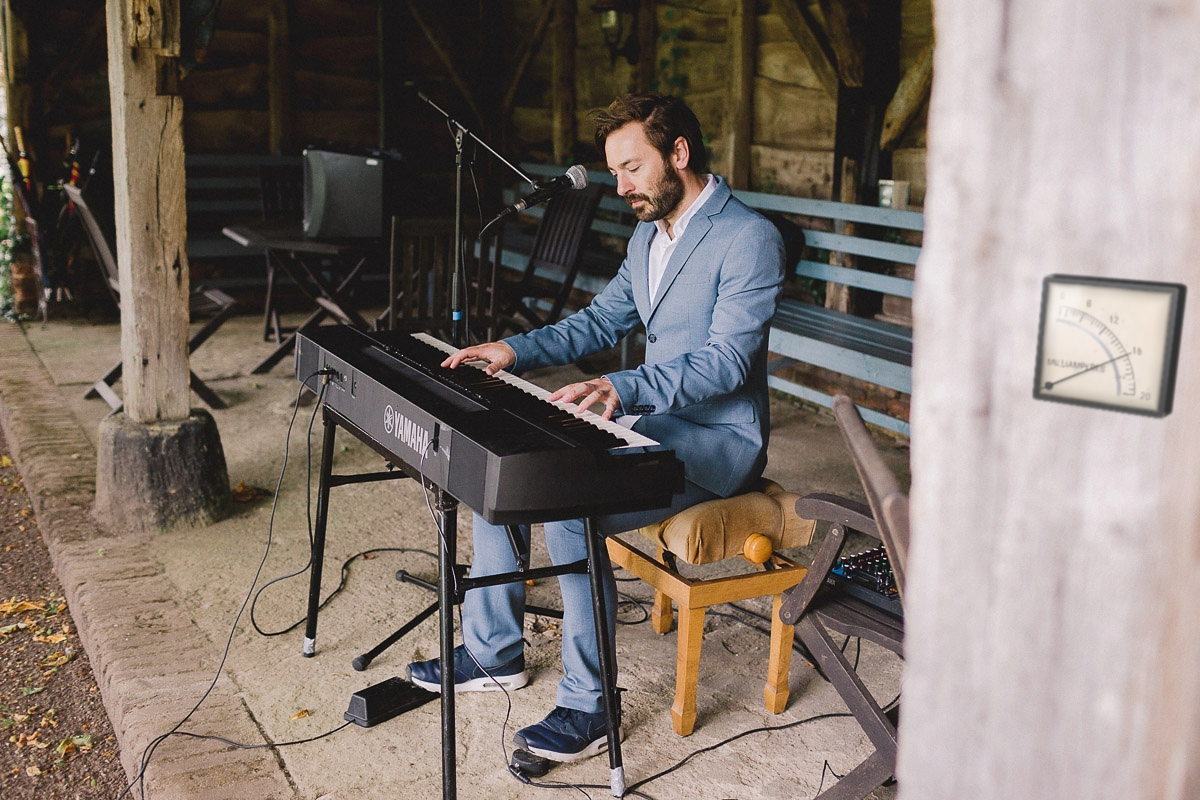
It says 16
